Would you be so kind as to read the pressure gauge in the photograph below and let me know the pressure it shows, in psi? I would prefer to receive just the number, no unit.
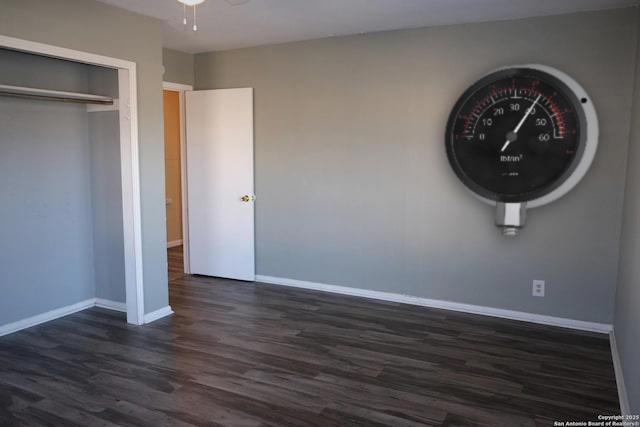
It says 40
